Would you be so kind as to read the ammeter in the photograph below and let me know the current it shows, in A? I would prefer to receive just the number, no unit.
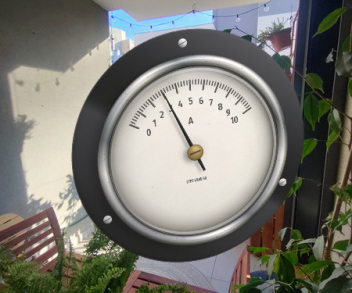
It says 3
